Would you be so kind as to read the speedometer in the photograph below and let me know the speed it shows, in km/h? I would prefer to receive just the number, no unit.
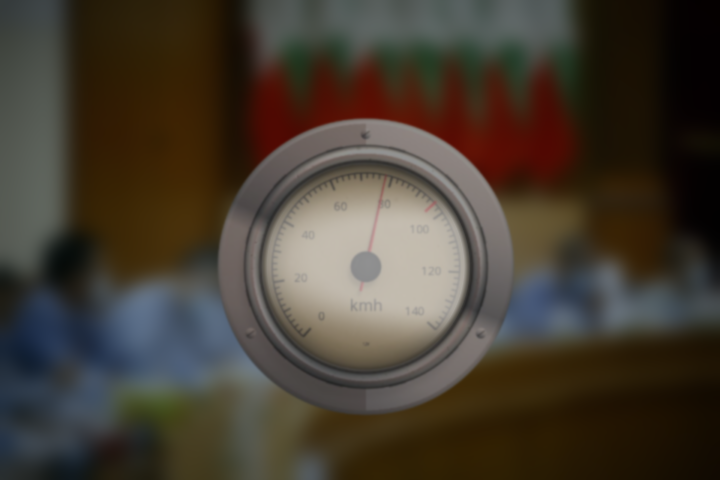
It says 78
